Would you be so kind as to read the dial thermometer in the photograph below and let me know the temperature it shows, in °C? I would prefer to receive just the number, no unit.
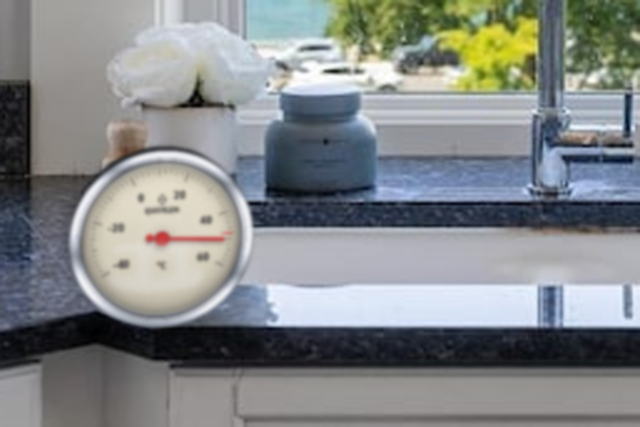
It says 50
